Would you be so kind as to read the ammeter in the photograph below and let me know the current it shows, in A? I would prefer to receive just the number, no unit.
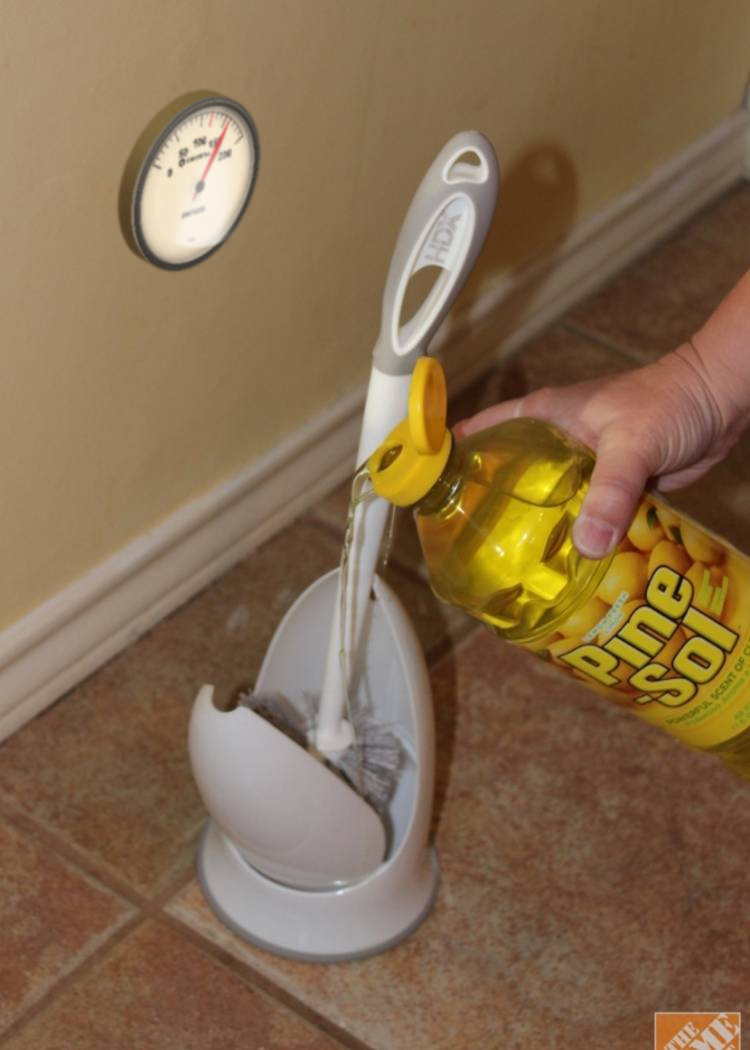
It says 150
